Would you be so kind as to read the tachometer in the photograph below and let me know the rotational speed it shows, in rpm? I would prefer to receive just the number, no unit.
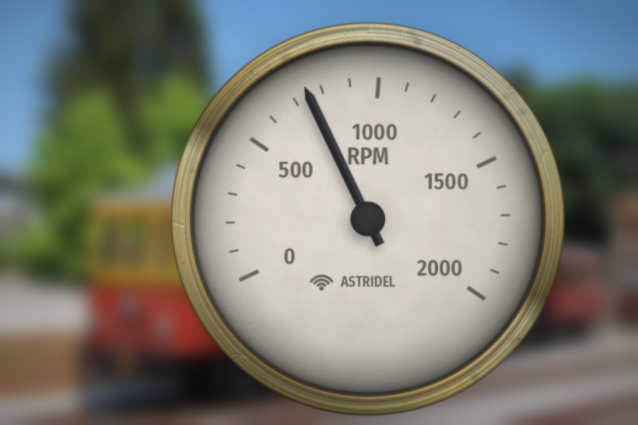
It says 750
